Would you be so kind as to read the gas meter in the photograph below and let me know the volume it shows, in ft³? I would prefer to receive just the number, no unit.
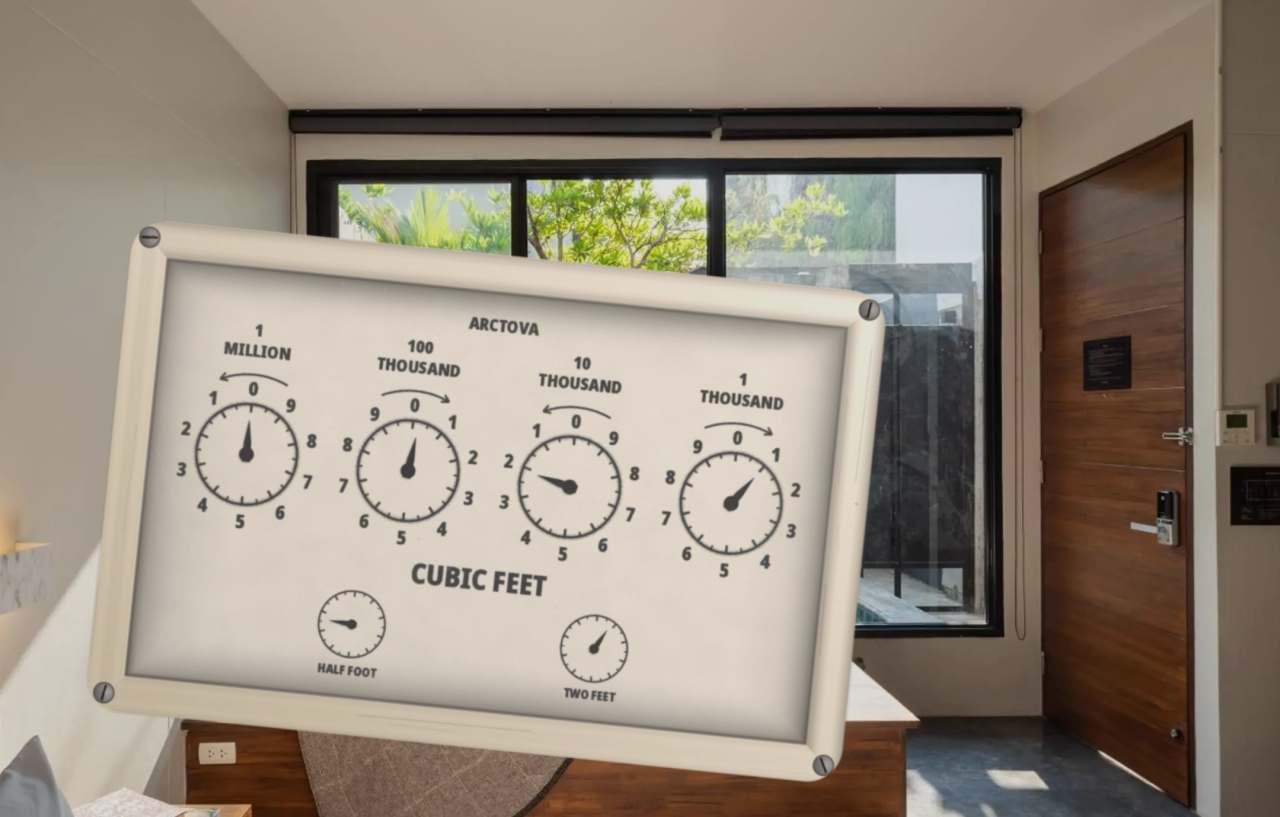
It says 2100
